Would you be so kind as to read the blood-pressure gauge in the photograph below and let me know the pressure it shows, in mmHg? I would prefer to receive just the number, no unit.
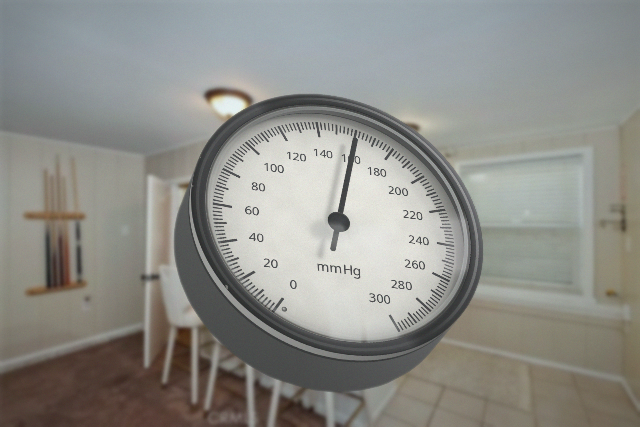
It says 160
